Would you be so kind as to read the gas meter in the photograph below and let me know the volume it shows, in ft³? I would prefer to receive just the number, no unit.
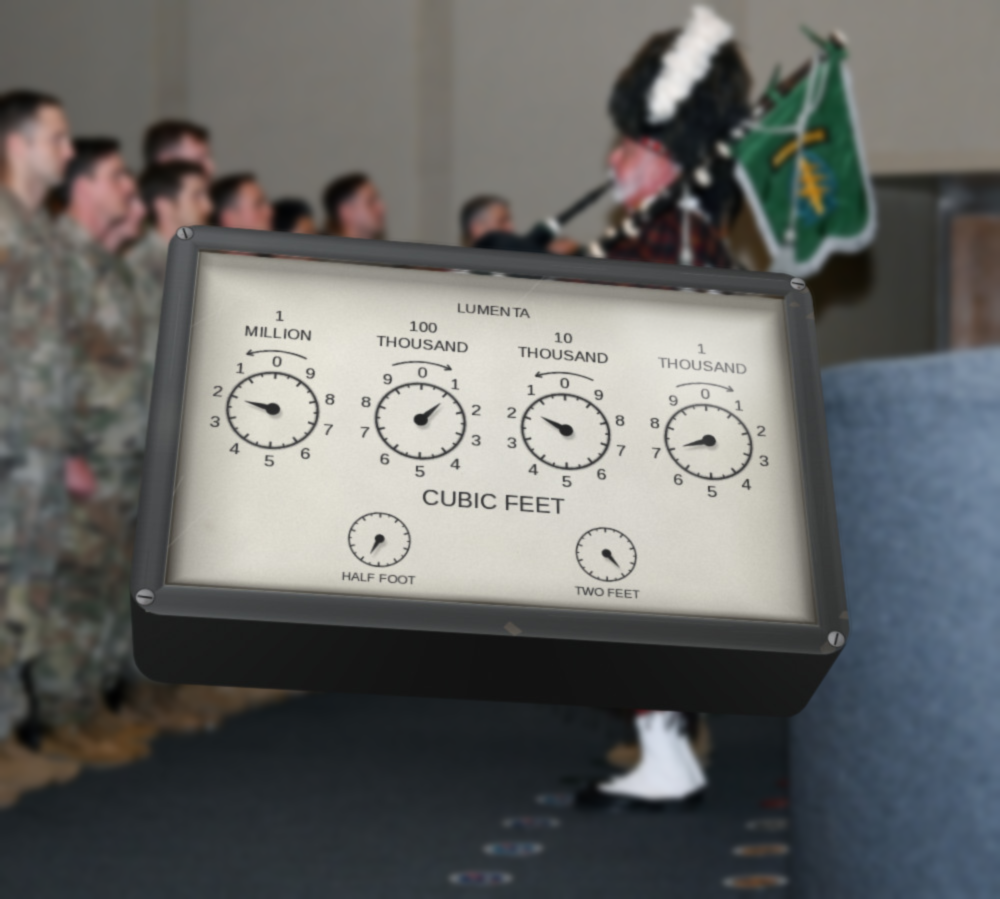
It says 211700
